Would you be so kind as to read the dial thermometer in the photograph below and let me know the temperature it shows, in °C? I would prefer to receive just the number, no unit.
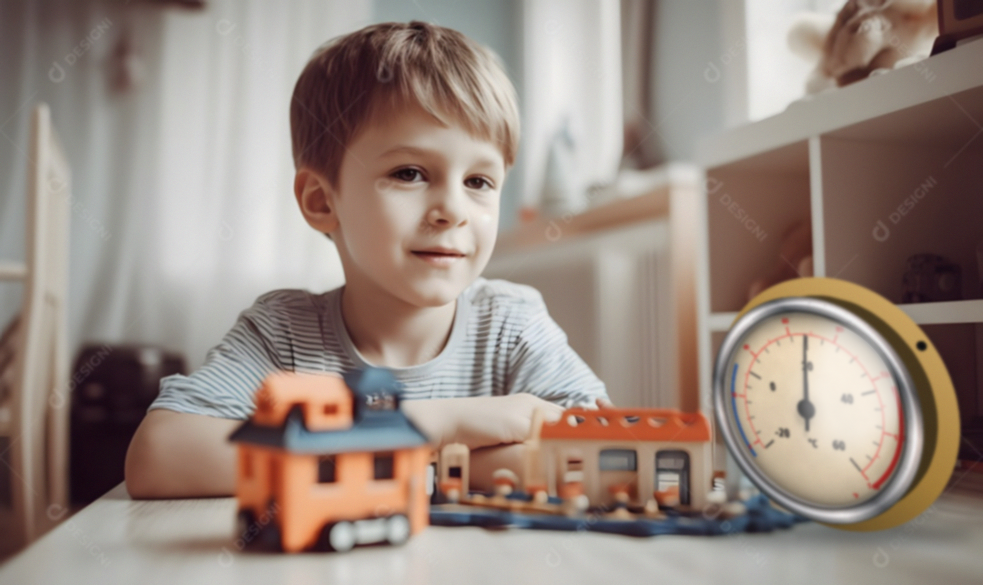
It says 20
